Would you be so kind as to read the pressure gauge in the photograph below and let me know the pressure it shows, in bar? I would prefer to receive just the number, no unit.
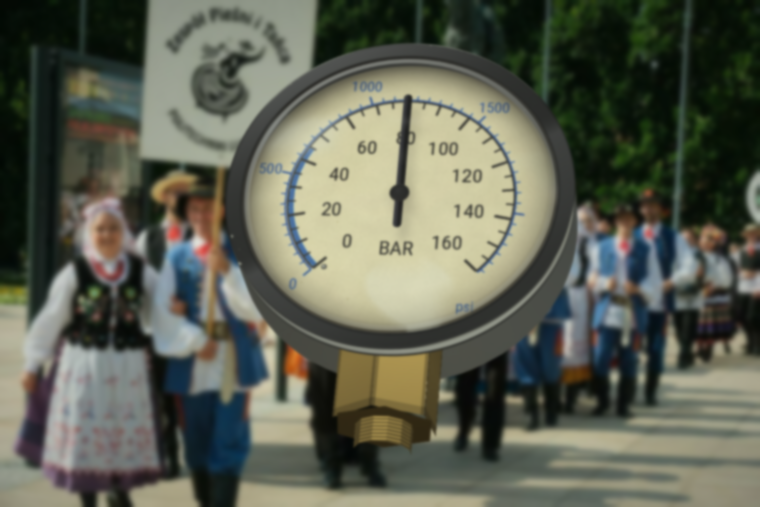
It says 80
